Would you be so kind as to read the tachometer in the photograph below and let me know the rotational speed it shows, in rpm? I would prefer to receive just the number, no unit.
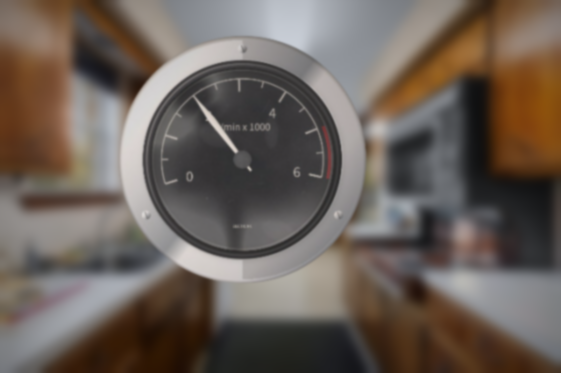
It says 2000
